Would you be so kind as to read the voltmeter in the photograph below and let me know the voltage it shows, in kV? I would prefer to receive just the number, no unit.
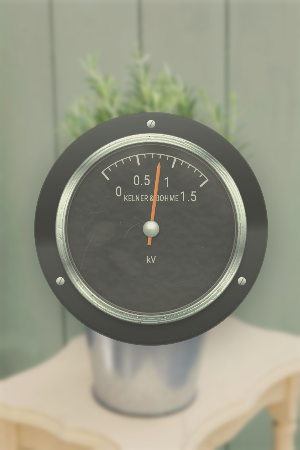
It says 0.8
